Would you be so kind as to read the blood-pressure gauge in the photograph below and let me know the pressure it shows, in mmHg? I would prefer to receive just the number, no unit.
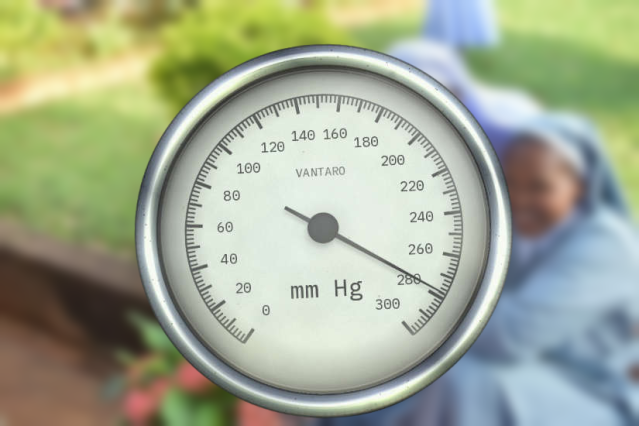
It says 278
